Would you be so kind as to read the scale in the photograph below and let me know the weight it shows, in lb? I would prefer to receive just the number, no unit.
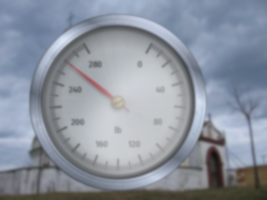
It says 260
